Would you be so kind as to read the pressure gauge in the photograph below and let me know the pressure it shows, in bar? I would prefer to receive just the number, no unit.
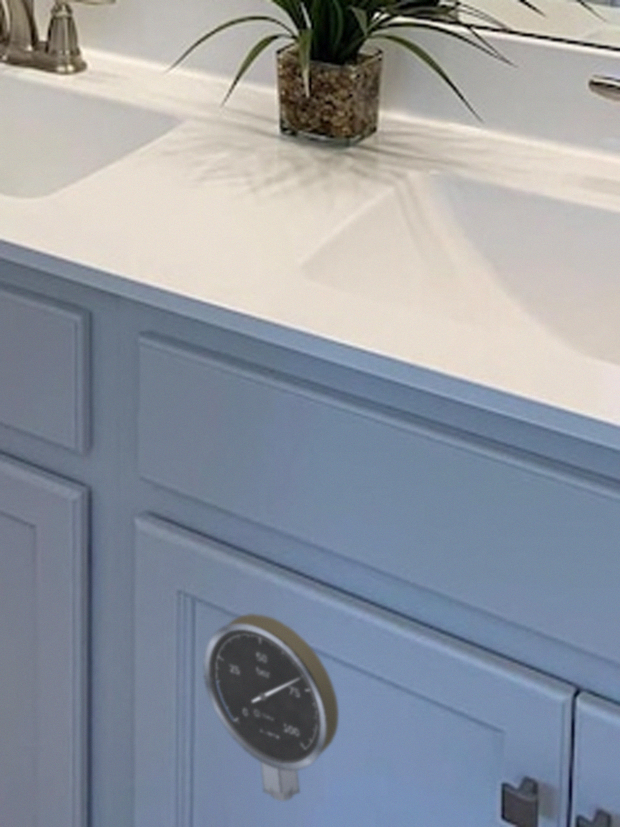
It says 70
